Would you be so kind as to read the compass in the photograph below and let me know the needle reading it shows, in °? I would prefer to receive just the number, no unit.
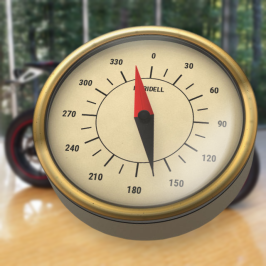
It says 345
